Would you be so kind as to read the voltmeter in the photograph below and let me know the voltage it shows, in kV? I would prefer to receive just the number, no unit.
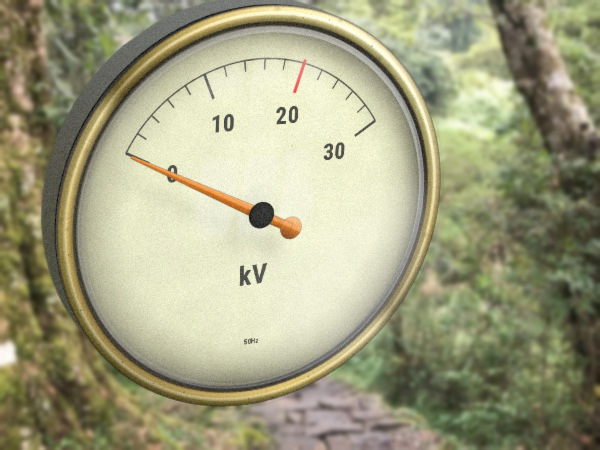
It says 0
